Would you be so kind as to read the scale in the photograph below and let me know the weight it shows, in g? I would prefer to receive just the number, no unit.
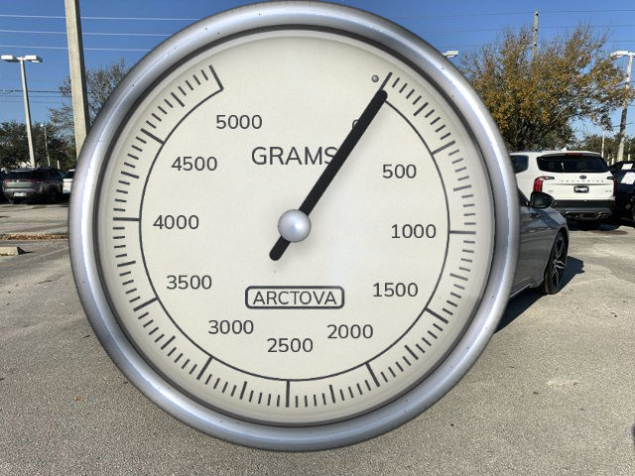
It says 25
